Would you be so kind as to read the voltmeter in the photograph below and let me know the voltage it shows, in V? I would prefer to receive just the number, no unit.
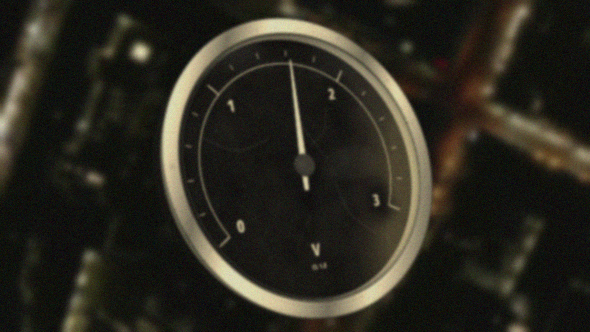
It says 1.6
